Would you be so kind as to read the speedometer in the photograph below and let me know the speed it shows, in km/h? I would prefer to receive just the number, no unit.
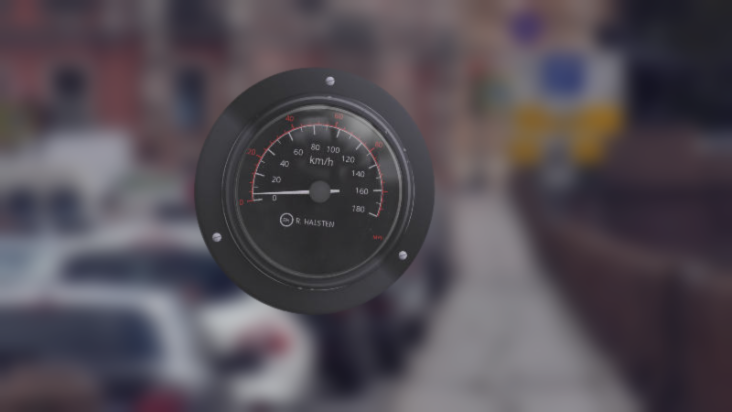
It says 5
